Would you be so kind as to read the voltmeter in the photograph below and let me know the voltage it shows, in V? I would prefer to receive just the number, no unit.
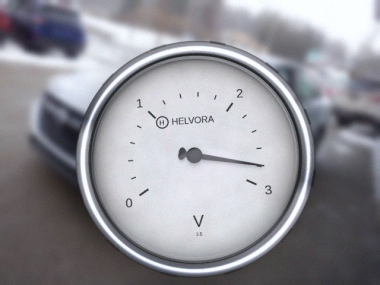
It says 2.8
